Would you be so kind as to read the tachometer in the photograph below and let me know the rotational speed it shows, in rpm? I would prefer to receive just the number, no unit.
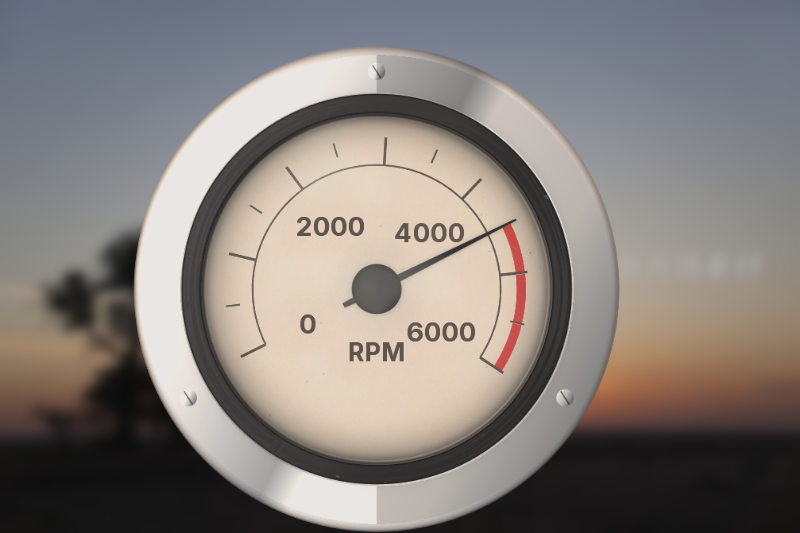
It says 4500
